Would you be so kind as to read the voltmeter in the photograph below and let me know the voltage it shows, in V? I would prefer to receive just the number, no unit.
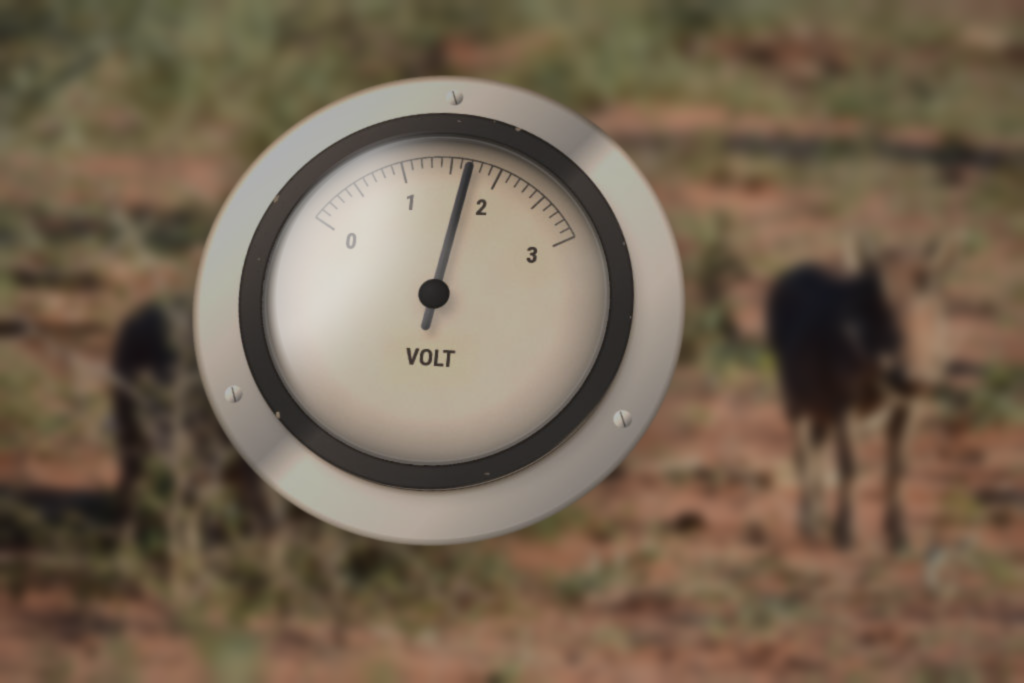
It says 1.7
